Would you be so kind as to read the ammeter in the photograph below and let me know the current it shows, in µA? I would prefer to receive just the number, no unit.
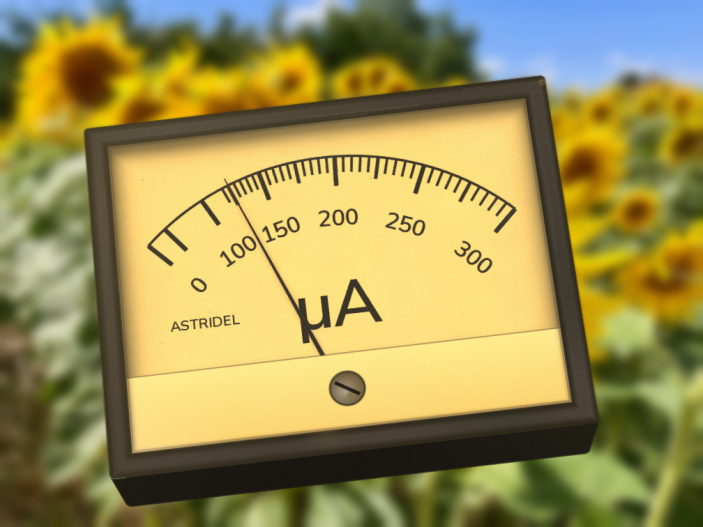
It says 125
